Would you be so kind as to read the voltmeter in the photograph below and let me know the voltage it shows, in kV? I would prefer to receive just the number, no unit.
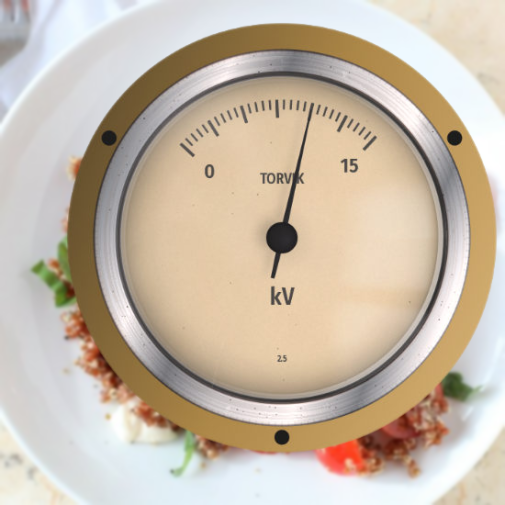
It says 10
